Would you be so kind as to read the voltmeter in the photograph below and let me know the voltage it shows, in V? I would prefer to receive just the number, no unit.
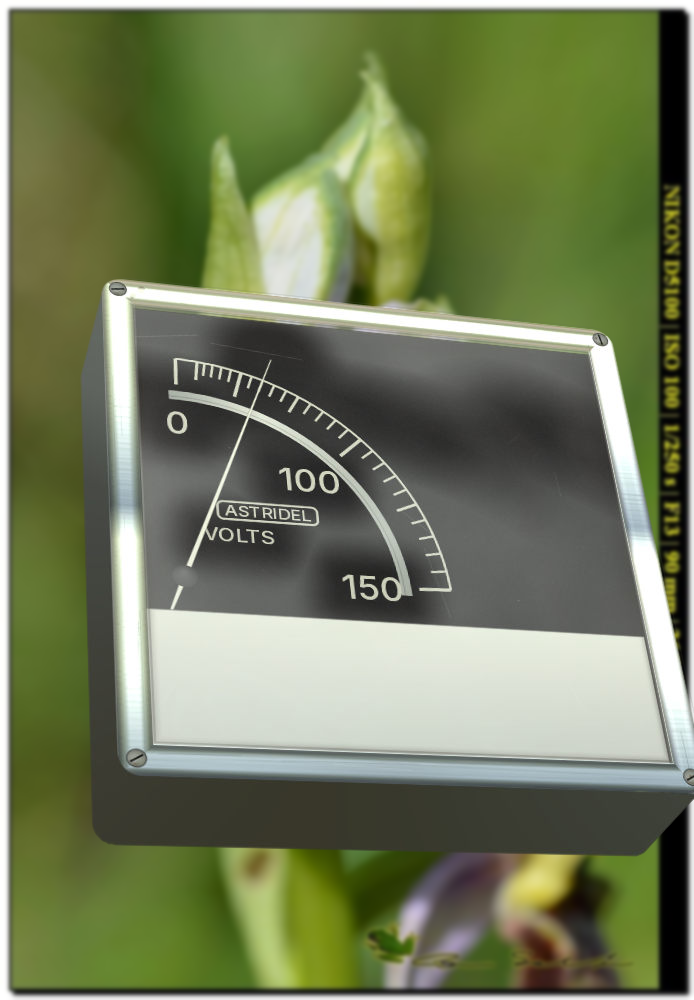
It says 60
